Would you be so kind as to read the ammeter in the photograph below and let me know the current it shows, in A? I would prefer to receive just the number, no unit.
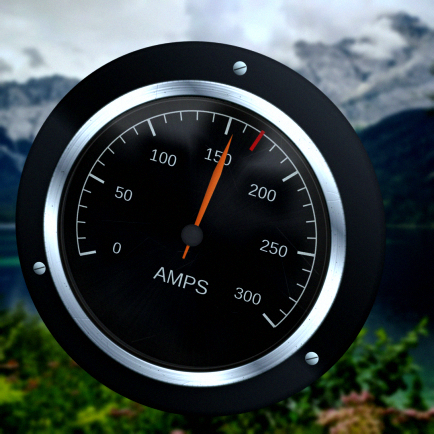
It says 155
